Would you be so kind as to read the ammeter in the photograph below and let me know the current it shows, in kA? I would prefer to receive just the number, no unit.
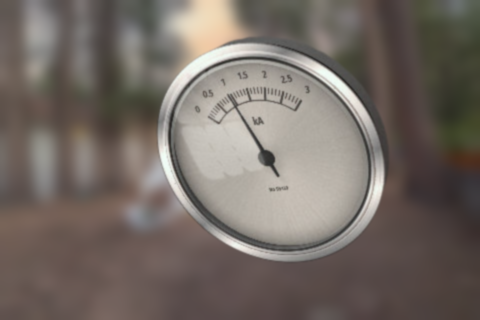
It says 1
